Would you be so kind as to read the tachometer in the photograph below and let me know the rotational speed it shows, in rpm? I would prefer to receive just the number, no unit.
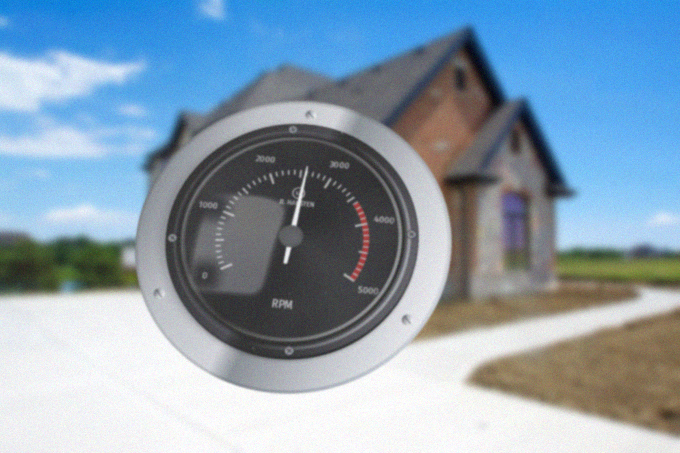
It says 2600
